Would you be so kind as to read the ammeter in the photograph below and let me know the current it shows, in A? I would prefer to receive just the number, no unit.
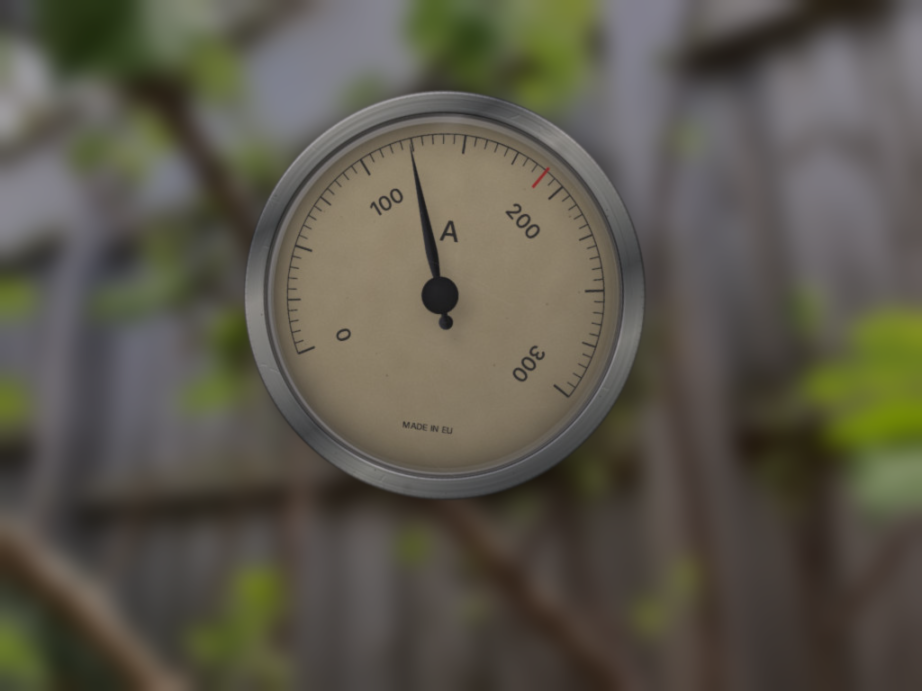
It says 125
